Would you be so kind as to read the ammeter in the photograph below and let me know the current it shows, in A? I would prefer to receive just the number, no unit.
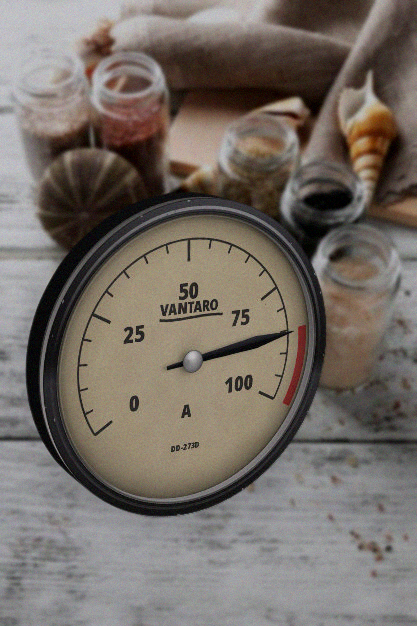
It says 85
